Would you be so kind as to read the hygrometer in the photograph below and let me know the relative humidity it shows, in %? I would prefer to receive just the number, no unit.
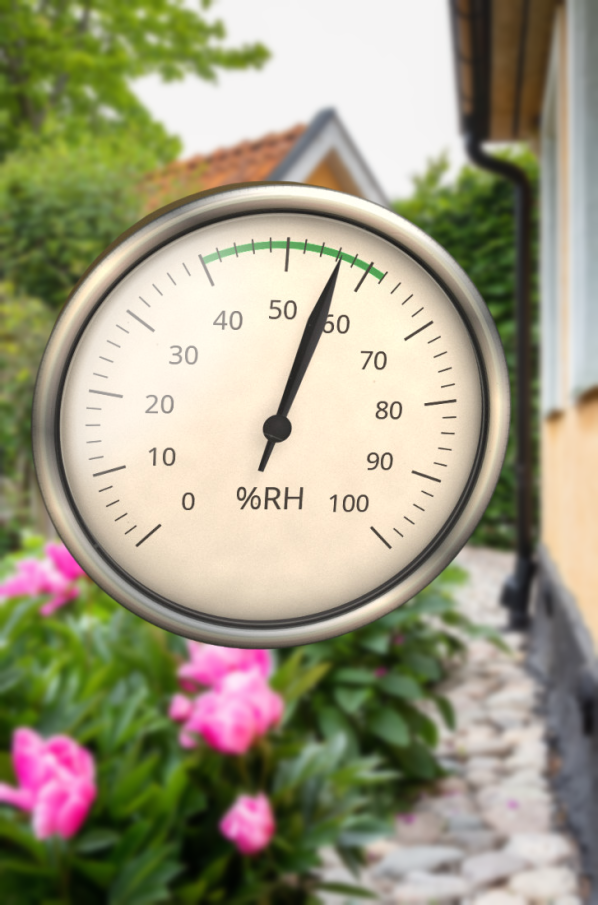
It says 56
